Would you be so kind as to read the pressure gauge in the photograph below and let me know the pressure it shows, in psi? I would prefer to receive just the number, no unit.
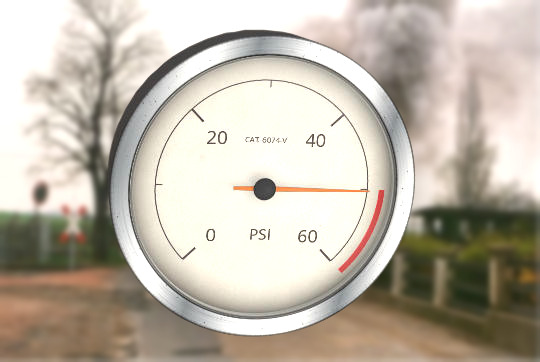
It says 50
